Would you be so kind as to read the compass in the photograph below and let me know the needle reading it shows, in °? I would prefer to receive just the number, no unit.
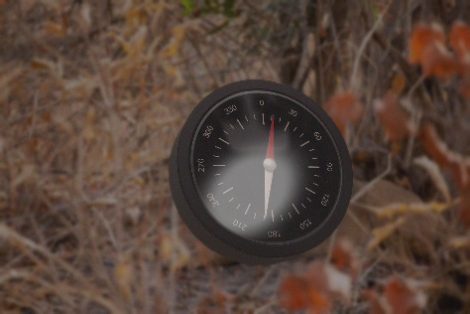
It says 10
